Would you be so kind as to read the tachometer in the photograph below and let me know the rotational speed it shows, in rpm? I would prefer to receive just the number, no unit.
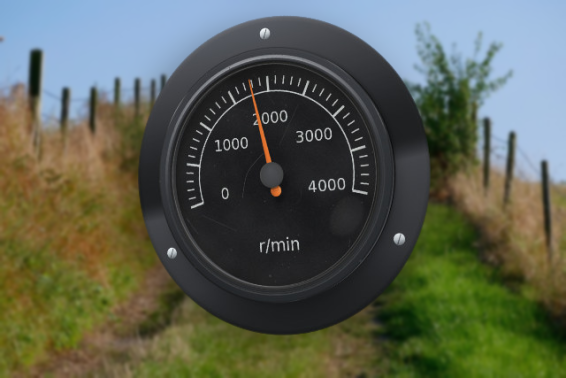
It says 1800
